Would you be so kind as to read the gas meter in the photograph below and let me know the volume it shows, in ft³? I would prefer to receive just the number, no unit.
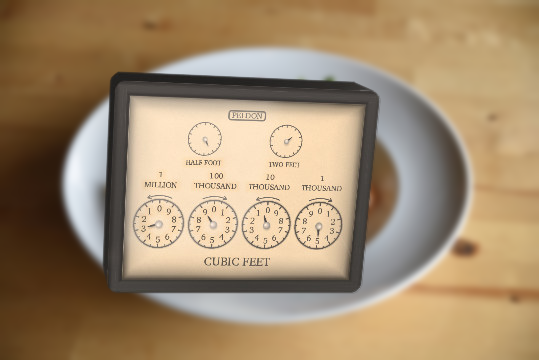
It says 290500
